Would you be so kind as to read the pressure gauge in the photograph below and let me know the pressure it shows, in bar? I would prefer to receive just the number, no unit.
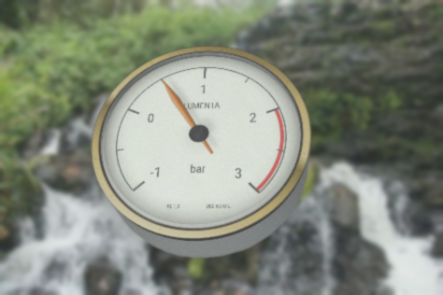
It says 0.5
